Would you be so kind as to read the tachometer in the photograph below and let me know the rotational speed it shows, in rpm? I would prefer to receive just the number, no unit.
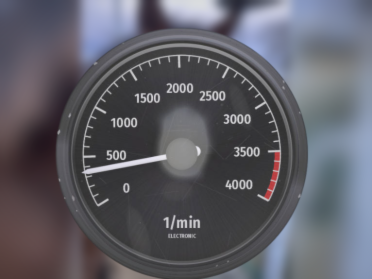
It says 350
